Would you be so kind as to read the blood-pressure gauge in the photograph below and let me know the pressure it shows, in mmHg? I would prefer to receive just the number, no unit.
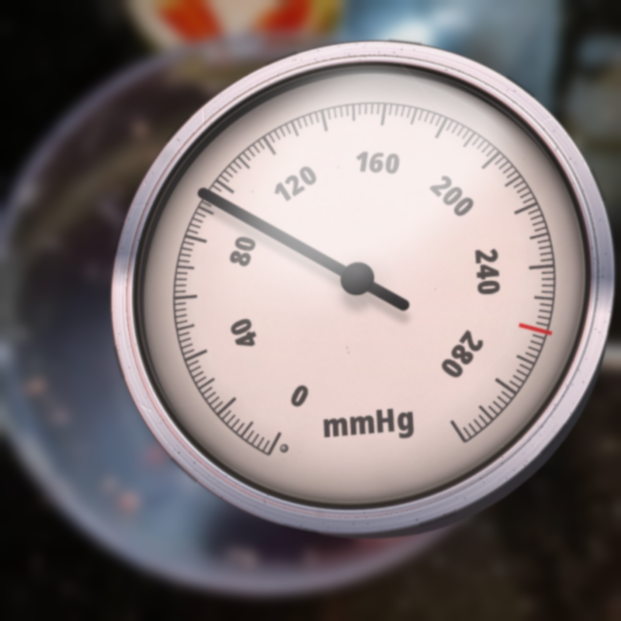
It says 94
